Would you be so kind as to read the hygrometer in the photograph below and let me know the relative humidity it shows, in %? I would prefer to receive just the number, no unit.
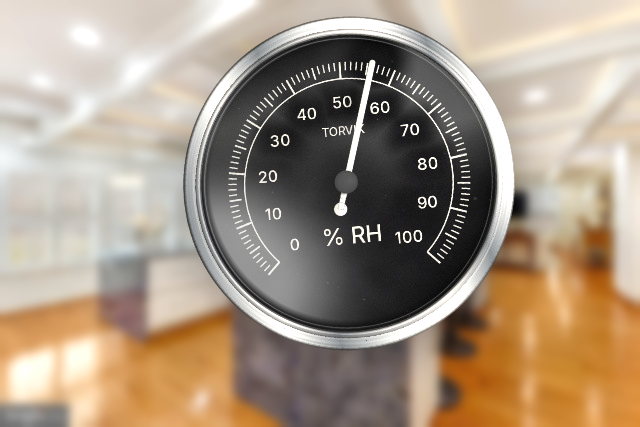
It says 56
